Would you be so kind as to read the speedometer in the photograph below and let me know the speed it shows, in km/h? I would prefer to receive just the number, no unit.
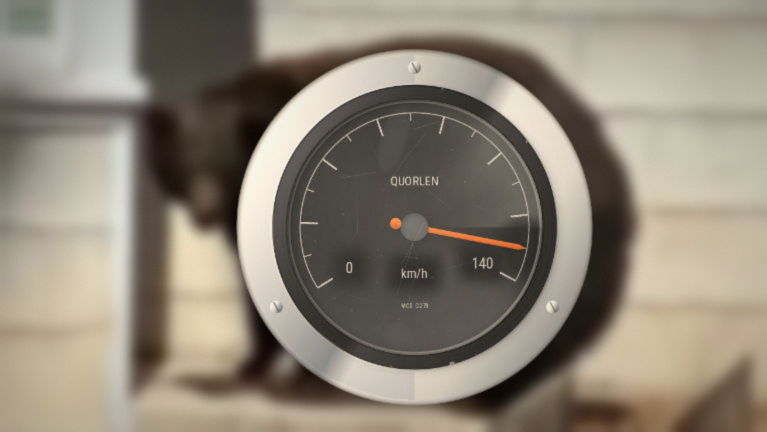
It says 130
